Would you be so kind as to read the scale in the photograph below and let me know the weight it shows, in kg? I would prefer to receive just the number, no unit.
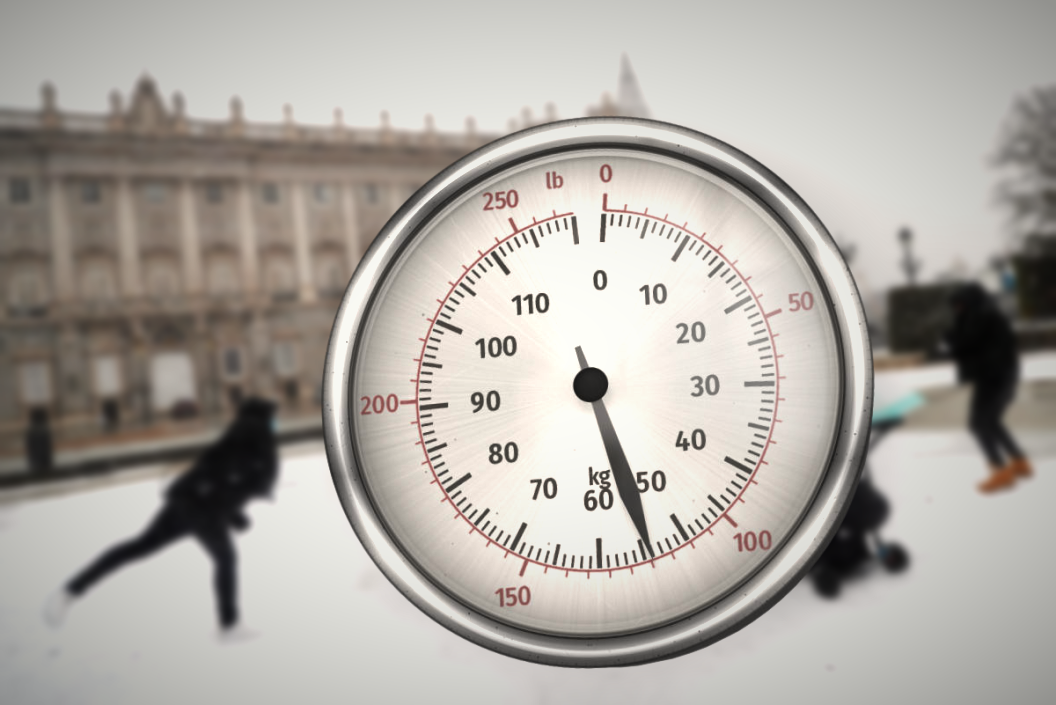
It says 54
